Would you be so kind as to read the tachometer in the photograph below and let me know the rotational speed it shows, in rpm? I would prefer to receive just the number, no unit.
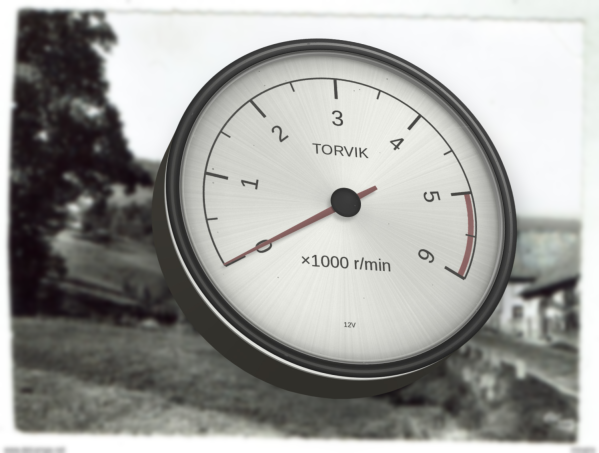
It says 0
